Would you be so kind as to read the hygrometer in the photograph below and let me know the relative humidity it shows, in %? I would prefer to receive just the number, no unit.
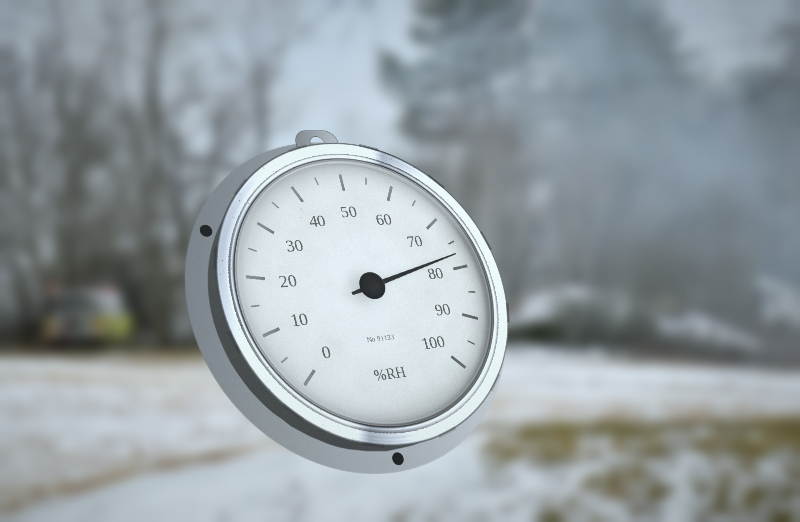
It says 77.5
